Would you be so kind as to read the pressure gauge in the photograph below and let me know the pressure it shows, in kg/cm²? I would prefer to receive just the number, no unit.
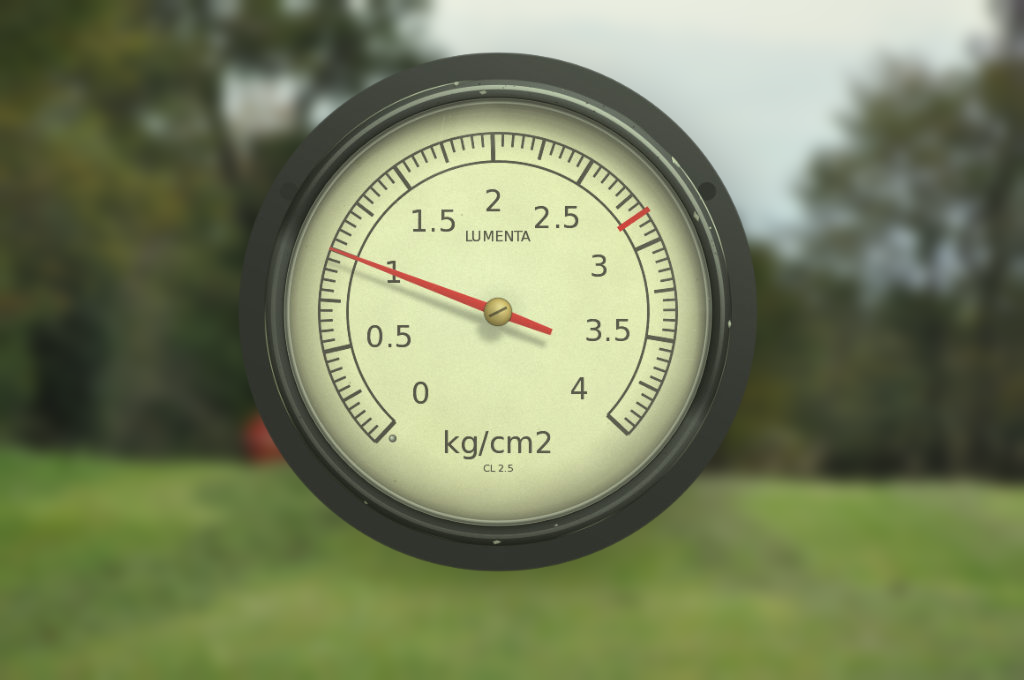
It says 1
